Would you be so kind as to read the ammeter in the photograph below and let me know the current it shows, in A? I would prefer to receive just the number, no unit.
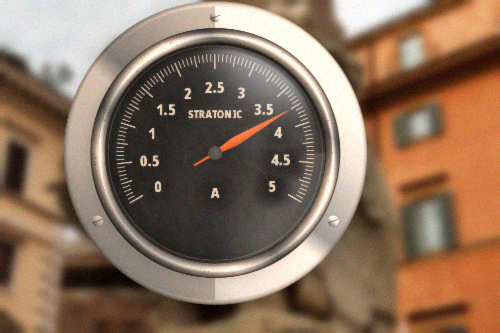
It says 3.75
